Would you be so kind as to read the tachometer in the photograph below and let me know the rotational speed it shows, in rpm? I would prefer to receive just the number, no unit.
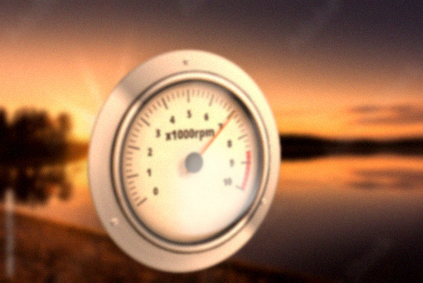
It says 7000
